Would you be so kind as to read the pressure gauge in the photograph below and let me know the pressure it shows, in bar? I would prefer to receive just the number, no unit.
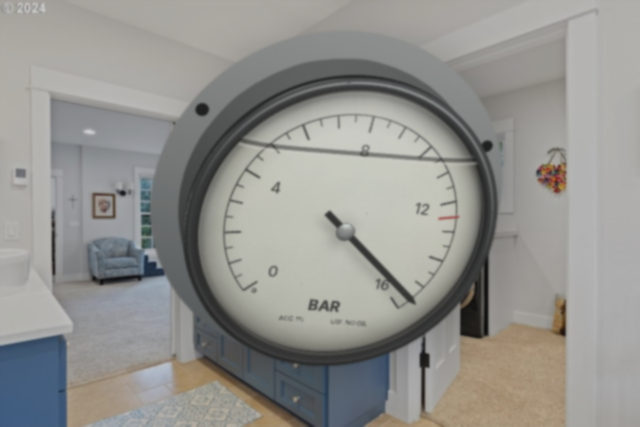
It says 15.5
